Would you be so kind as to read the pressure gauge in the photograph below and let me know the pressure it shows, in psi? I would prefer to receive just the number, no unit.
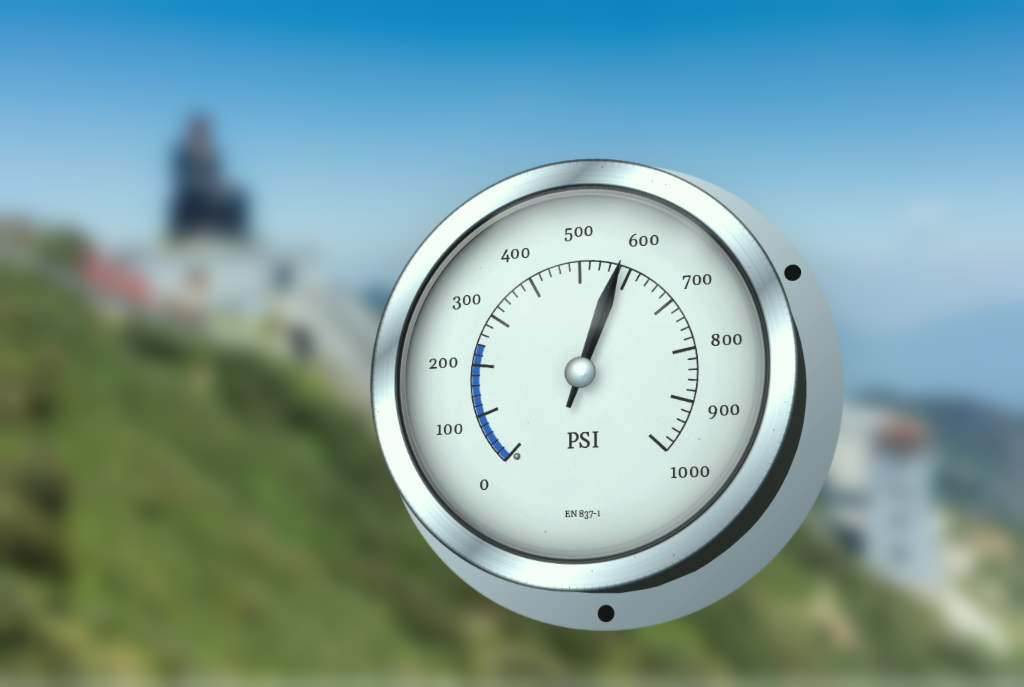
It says 580
